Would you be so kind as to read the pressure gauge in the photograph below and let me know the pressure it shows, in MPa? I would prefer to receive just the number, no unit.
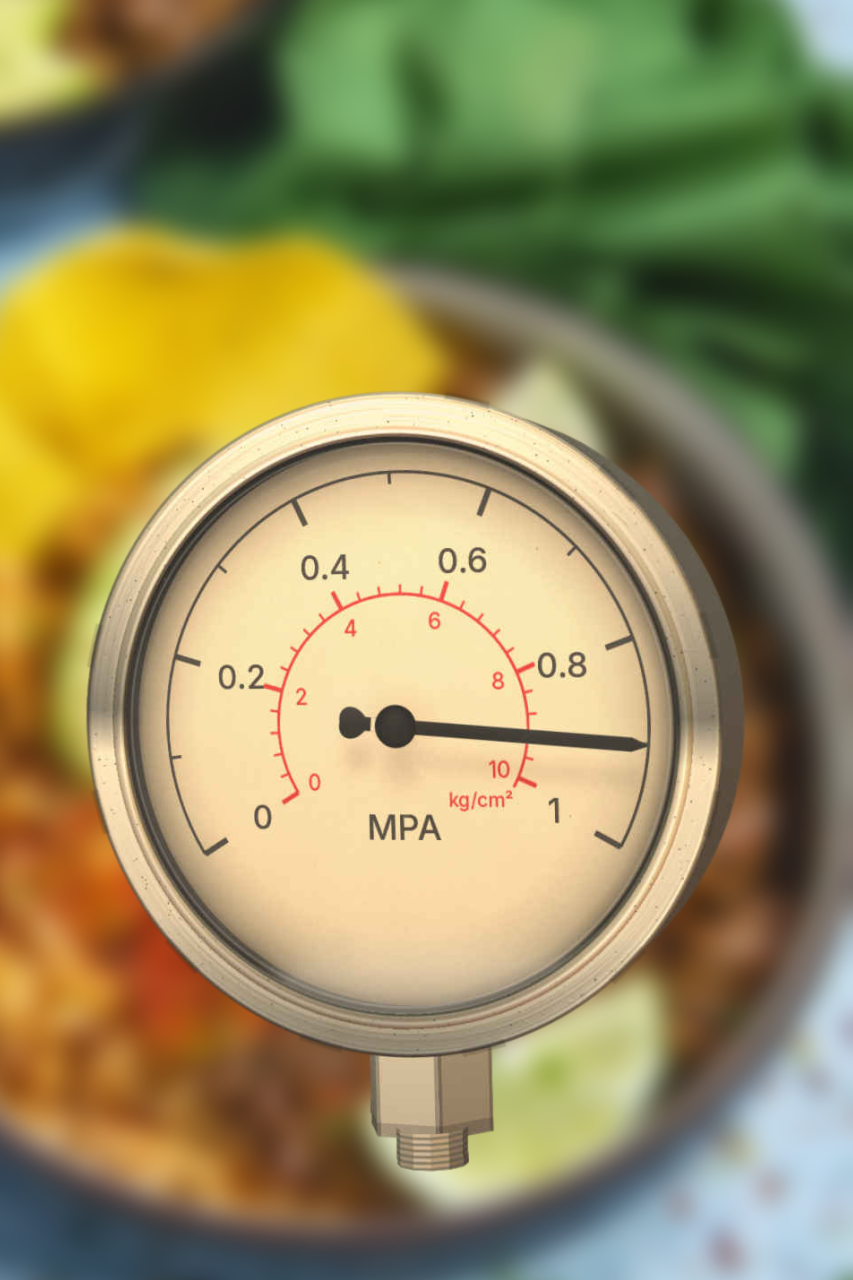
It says 0.9
